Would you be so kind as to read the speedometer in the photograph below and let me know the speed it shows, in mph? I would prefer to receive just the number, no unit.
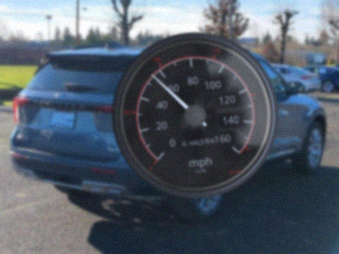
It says 55
